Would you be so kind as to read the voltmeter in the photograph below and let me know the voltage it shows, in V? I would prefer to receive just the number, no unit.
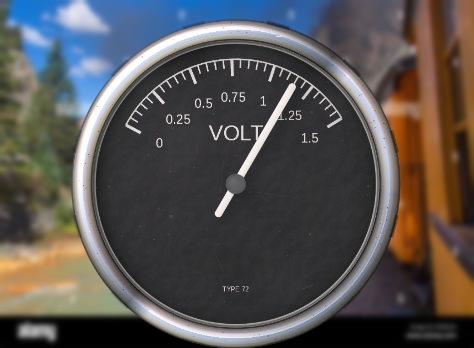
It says 1.15
